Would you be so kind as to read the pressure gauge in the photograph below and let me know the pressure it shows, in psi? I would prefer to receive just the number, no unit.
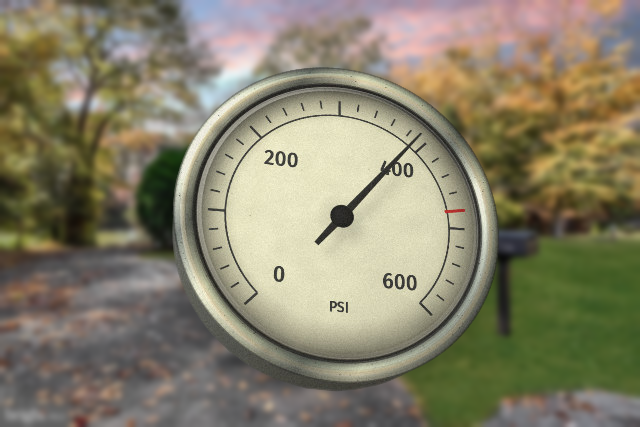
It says 390
